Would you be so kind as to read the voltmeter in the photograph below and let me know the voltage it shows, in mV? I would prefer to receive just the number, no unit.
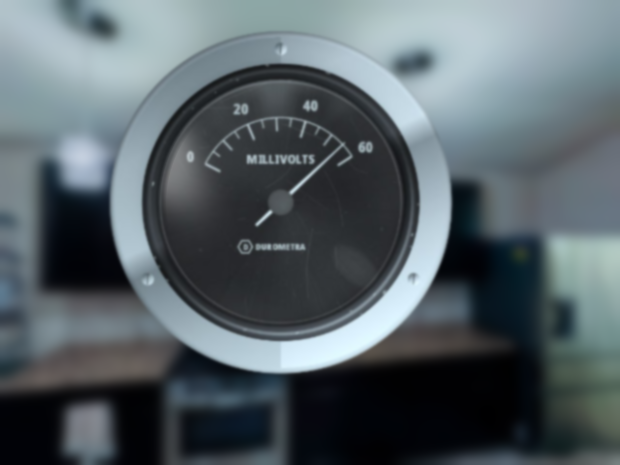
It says 55
